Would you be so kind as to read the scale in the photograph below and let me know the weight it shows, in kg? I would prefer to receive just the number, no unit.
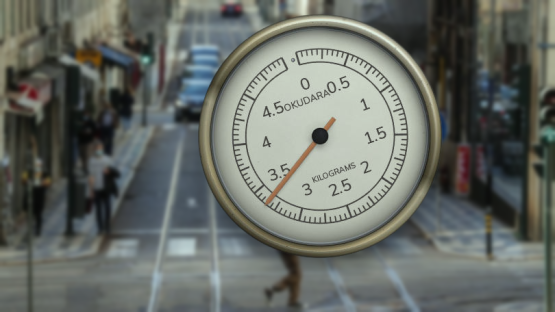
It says 3.35
